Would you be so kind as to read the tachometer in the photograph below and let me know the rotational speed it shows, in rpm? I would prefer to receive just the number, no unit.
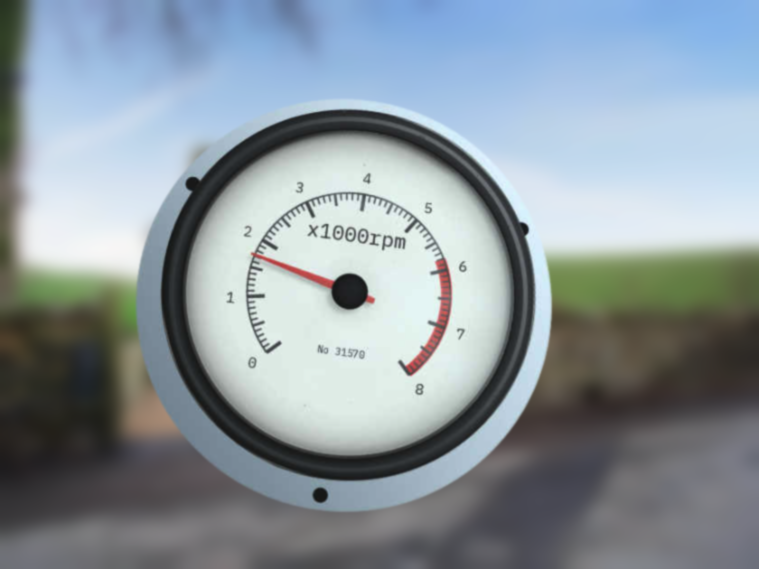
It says 1700
